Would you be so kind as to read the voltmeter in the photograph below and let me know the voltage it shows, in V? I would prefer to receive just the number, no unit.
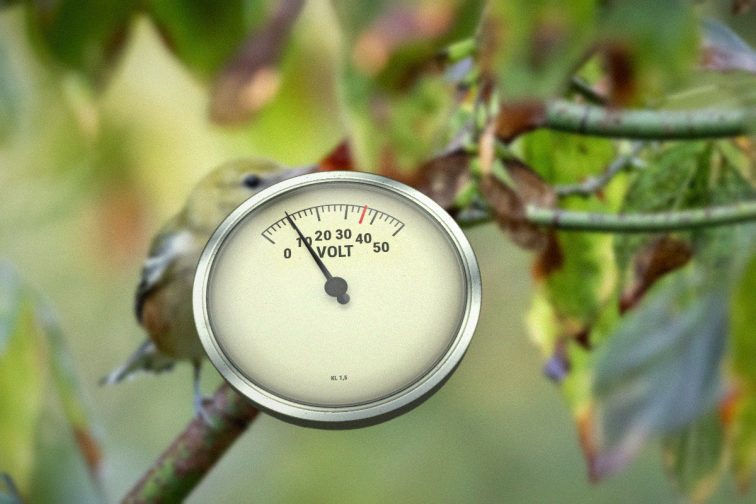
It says 10
